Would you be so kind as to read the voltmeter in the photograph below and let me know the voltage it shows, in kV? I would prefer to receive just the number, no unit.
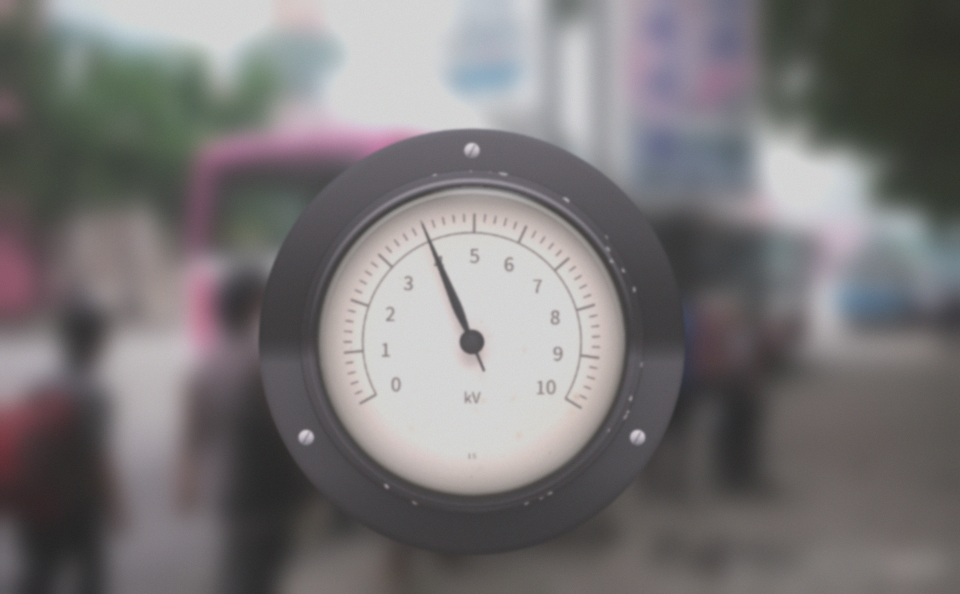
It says 4
